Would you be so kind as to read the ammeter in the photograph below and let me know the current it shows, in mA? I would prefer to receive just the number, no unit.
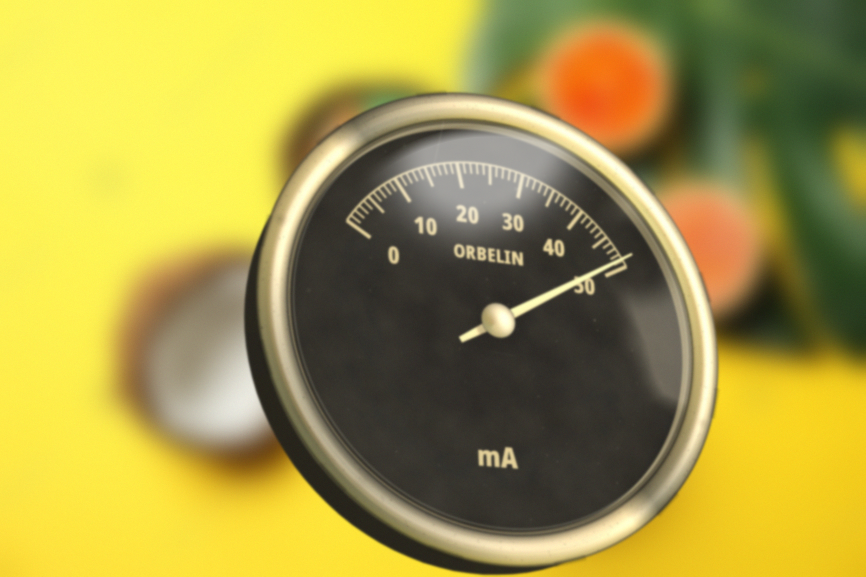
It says 49
